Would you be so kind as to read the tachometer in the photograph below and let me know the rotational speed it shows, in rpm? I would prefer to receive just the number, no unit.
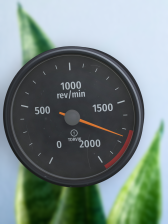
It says 1750
